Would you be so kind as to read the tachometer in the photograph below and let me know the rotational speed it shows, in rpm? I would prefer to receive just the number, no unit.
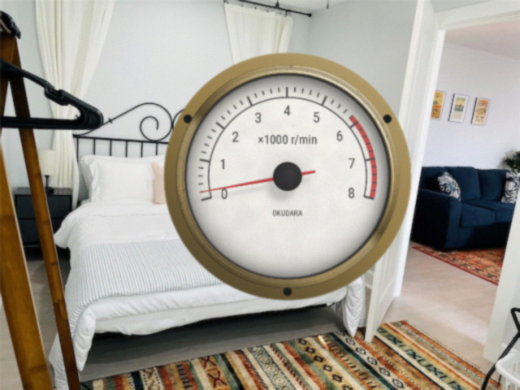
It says 200
